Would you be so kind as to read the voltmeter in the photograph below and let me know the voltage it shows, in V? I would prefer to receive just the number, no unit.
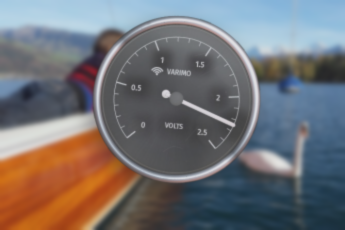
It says 2.25
